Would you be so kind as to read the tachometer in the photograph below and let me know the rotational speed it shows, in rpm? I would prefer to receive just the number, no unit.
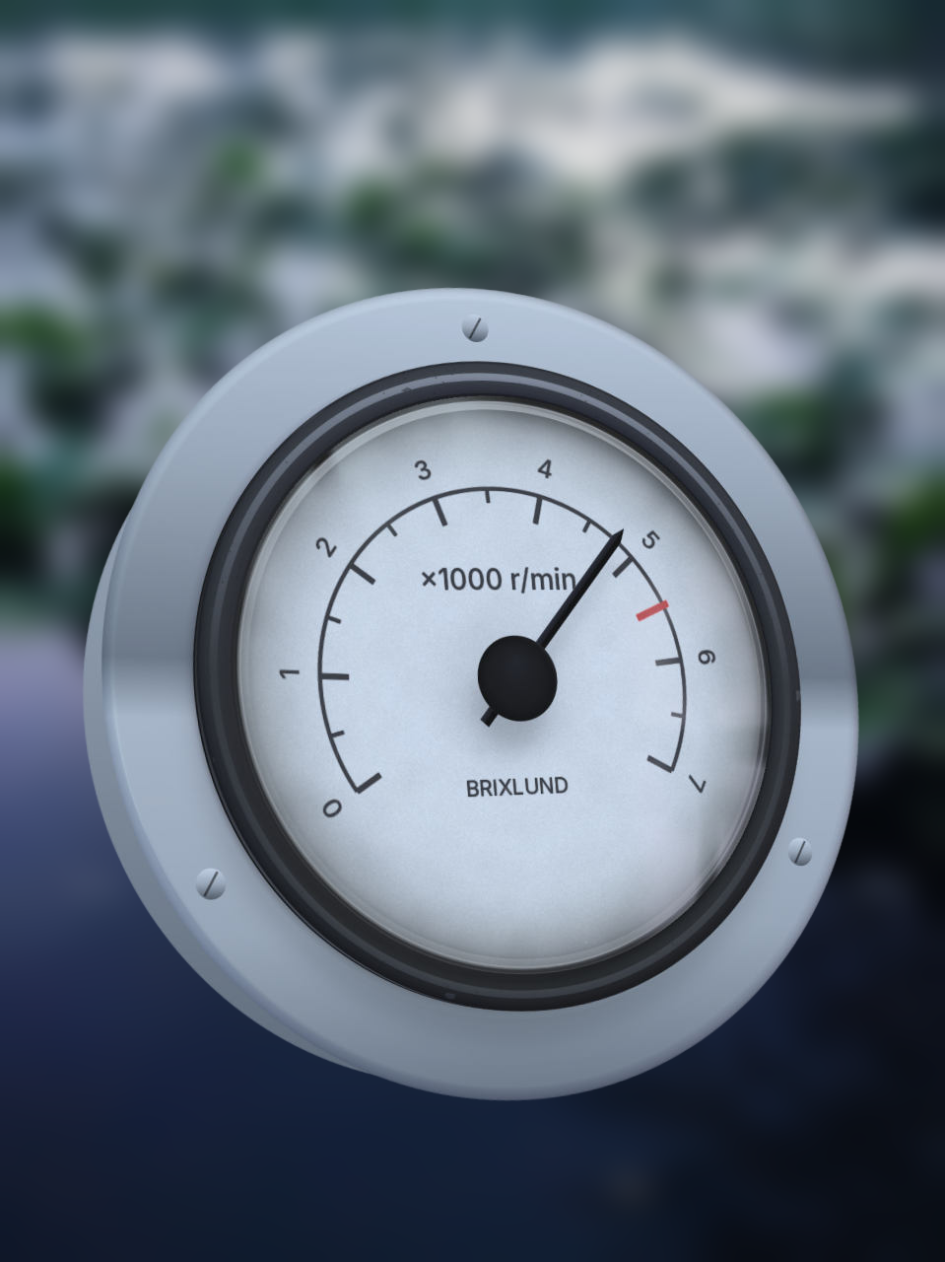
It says 4750
